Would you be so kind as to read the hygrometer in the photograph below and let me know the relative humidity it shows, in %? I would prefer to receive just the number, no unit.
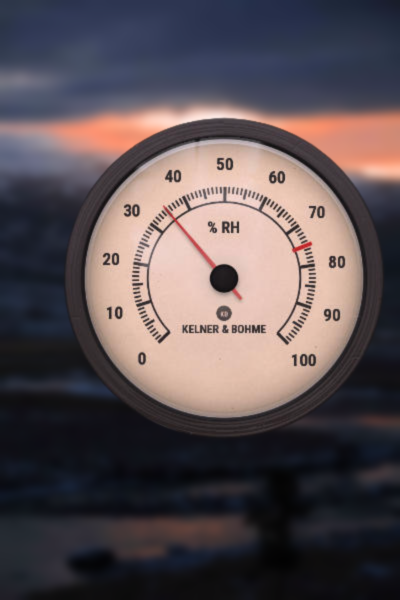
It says 35
